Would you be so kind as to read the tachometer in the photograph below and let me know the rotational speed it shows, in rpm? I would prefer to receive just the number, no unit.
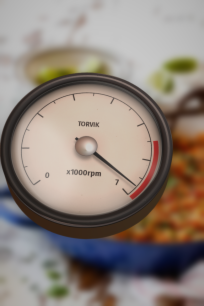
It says 6750
